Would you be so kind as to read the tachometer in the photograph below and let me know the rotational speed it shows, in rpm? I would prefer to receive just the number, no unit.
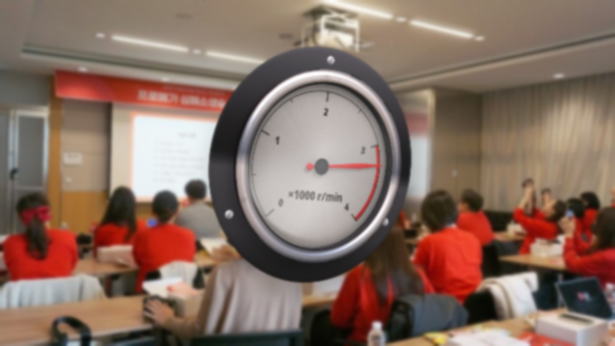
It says 3250
